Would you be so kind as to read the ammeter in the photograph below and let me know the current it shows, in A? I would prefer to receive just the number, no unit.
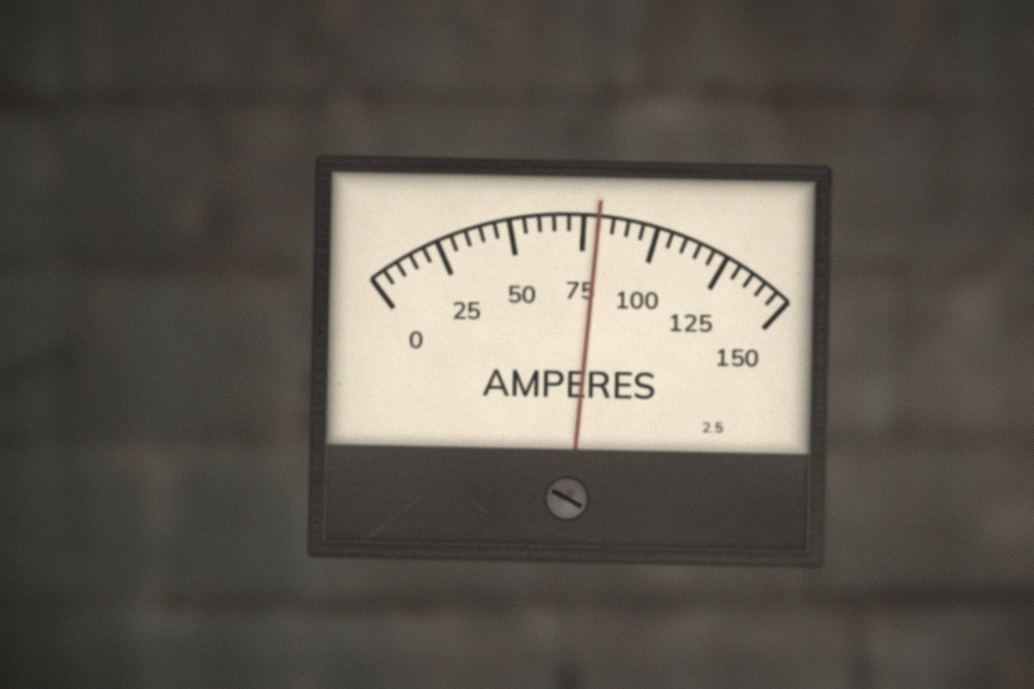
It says 80
